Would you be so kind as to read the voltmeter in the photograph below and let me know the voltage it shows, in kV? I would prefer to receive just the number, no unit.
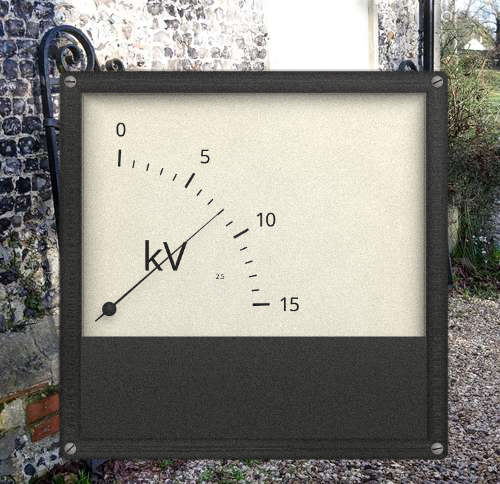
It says 8
